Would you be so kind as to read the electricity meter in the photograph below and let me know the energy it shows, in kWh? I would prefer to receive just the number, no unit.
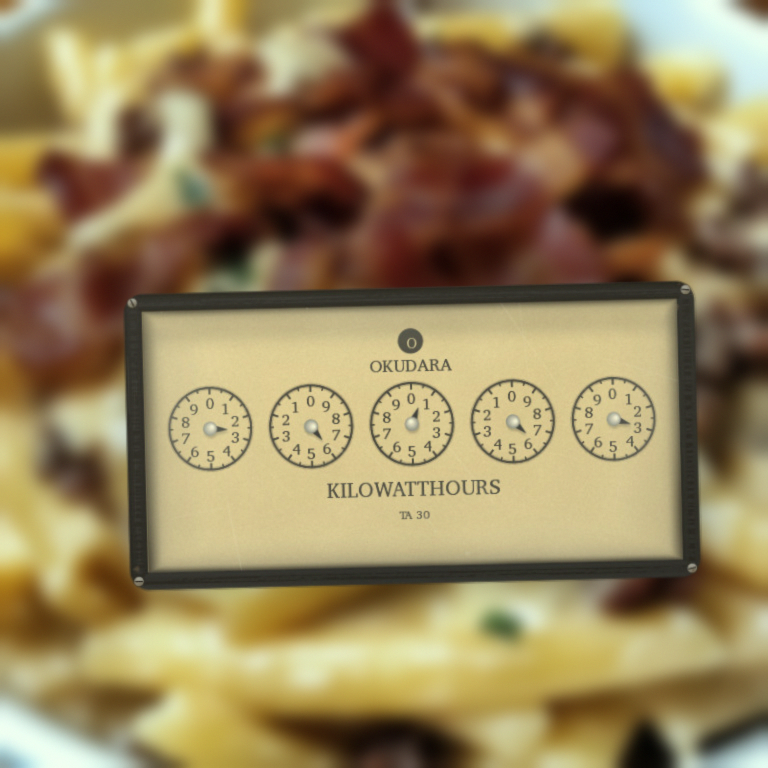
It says 26063
